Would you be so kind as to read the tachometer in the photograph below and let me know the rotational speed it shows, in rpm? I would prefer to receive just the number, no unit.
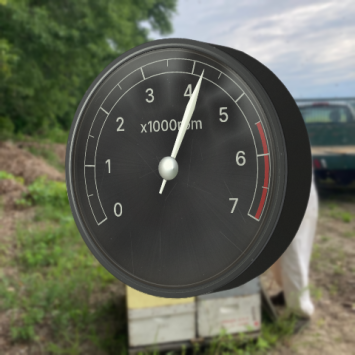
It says 4250
